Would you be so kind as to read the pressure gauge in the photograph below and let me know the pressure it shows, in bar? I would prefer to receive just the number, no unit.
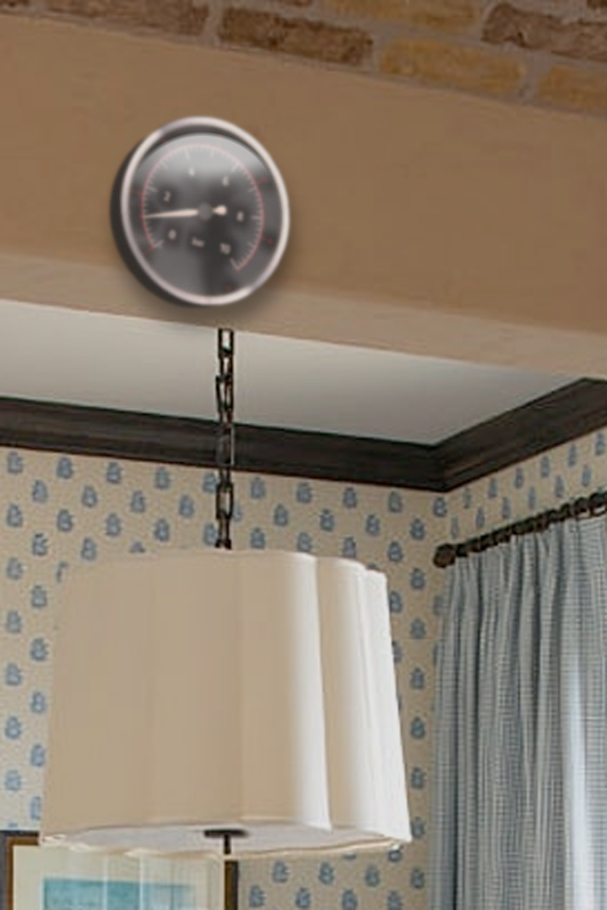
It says 1
